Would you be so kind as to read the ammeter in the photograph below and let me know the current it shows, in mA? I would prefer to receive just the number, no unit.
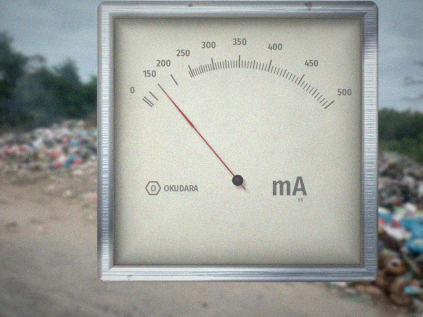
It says 150
